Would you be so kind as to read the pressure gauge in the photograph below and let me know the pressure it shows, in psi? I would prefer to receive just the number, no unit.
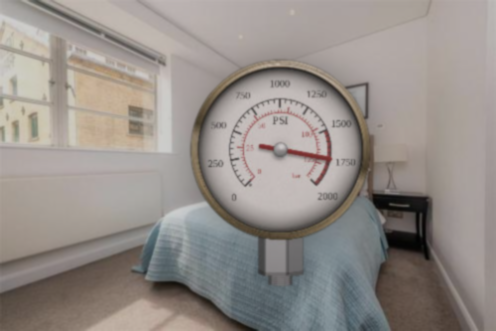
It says 1750
